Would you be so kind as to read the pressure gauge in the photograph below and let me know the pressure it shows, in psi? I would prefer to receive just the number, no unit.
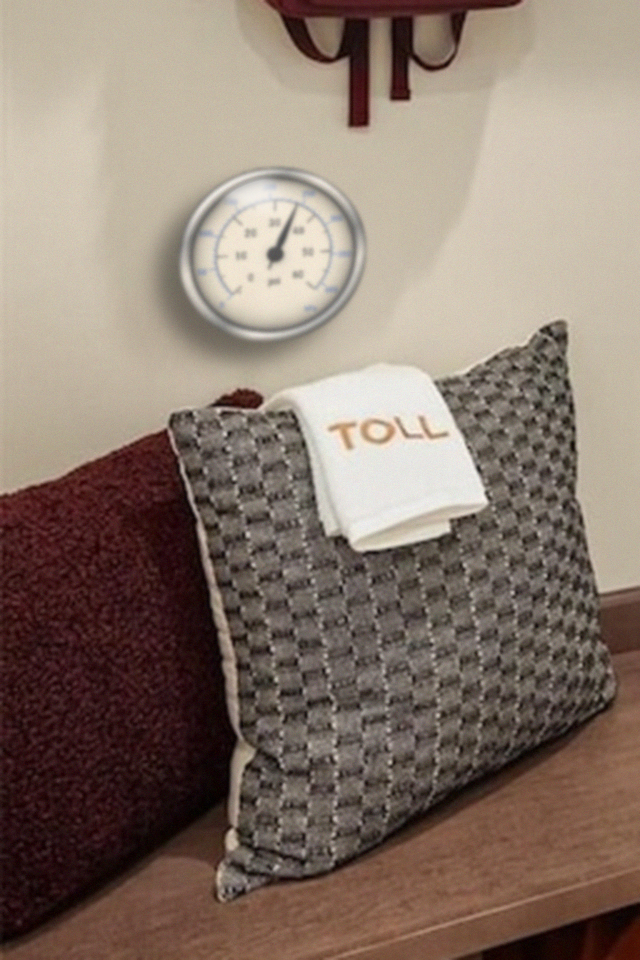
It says 35
